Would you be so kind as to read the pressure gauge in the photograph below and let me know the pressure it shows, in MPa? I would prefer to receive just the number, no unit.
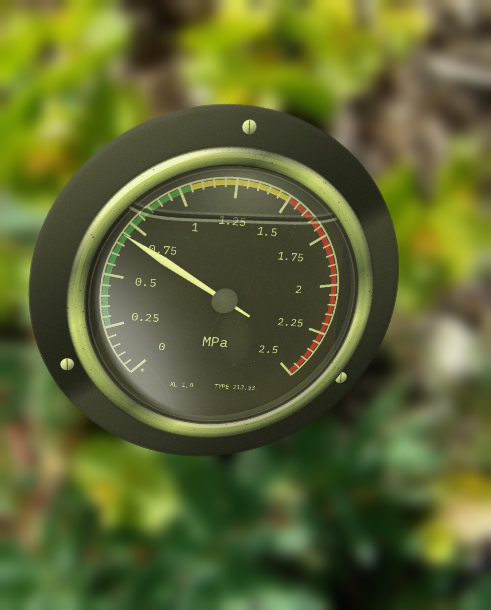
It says 0.7
